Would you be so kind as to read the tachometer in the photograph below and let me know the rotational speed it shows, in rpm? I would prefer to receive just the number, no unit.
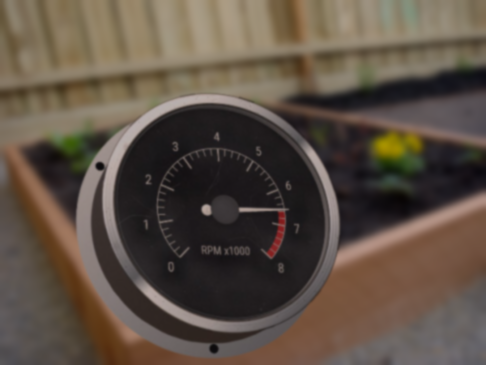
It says 6600
